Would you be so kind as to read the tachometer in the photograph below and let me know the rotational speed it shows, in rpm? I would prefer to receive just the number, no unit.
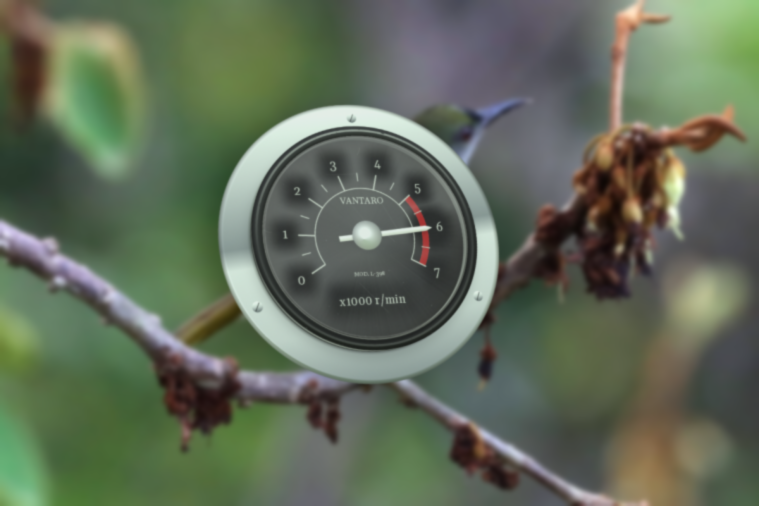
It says 6000
